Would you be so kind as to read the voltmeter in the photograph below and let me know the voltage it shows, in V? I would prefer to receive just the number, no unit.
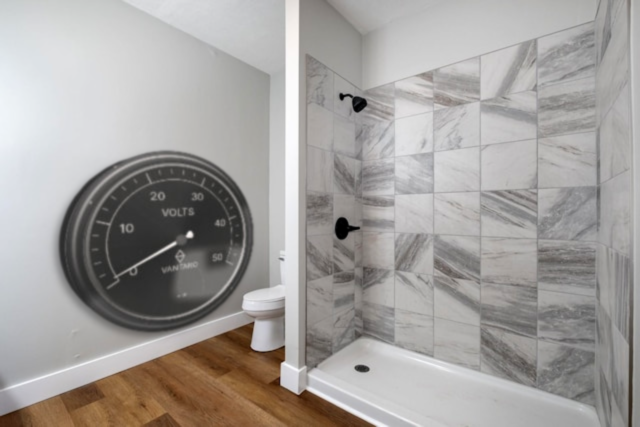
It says 1
